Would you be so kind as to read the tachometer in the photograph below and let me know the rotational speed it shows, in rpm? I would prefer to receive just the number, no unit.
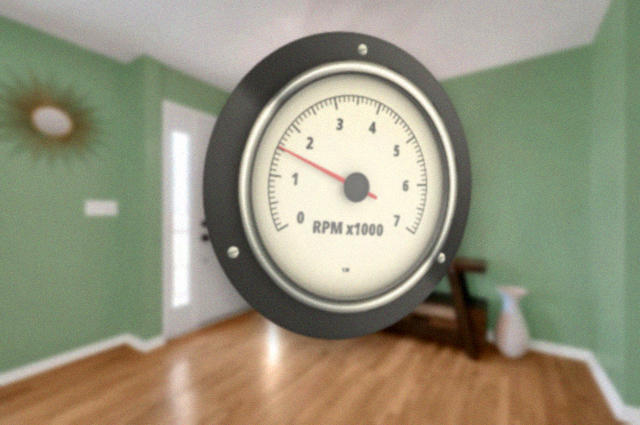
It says 1500
